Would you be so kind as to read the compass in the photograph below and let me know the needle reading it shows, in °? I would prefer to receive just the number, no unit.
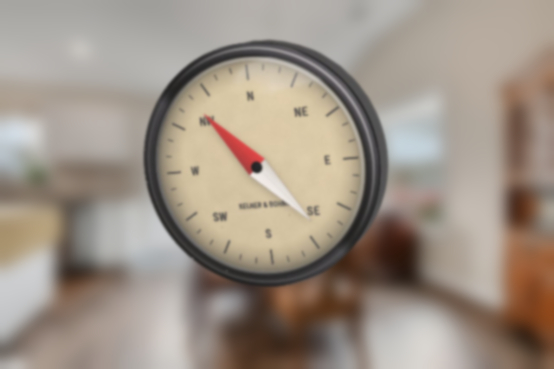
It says 320
